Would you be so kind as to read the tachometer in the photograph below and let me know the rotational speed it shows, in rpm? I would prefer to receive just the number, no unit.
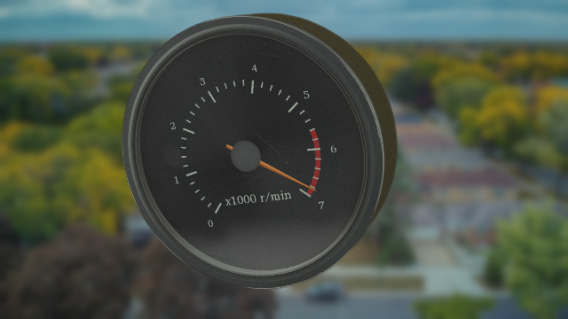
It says 6800
